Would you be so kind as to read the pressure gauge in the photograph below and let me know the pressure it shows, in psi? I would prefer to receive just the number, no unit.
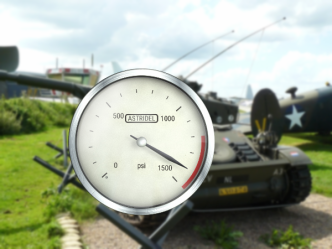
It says 1400
